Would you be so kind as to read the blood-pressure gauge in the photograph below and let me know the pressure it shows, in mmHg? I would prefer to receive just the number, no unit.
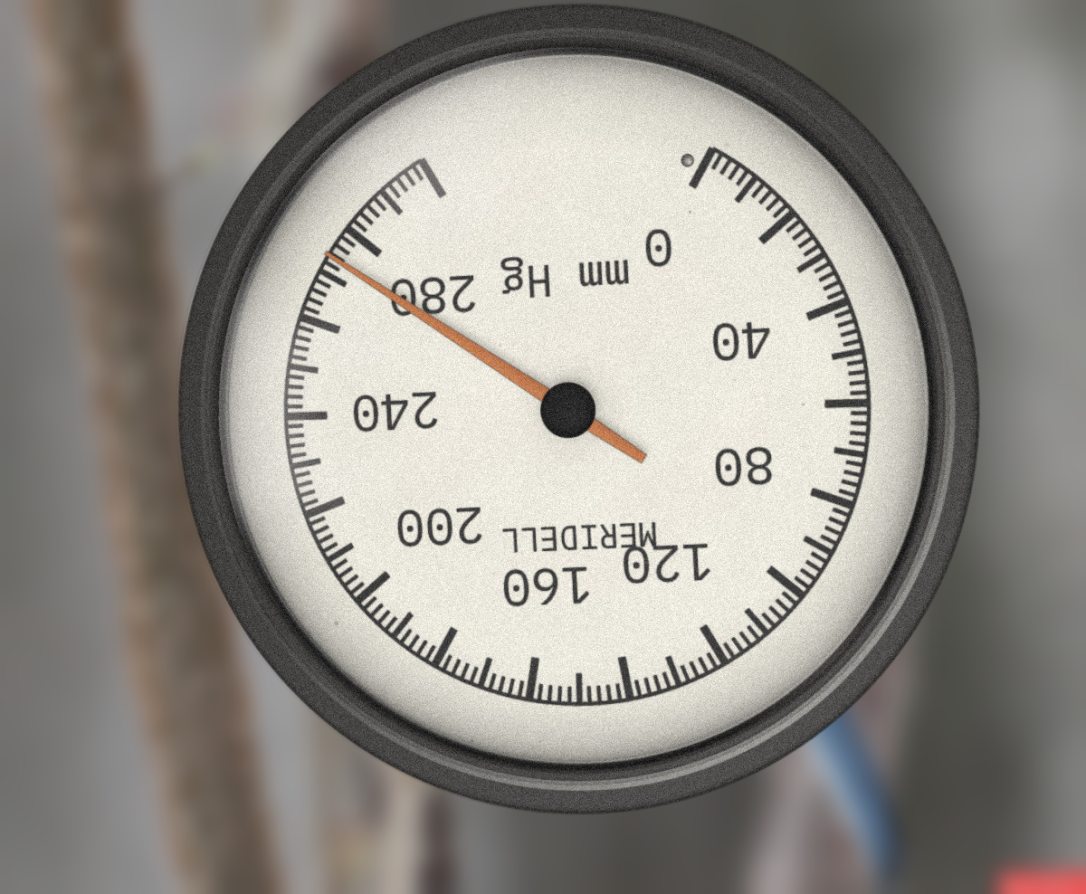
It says 274
